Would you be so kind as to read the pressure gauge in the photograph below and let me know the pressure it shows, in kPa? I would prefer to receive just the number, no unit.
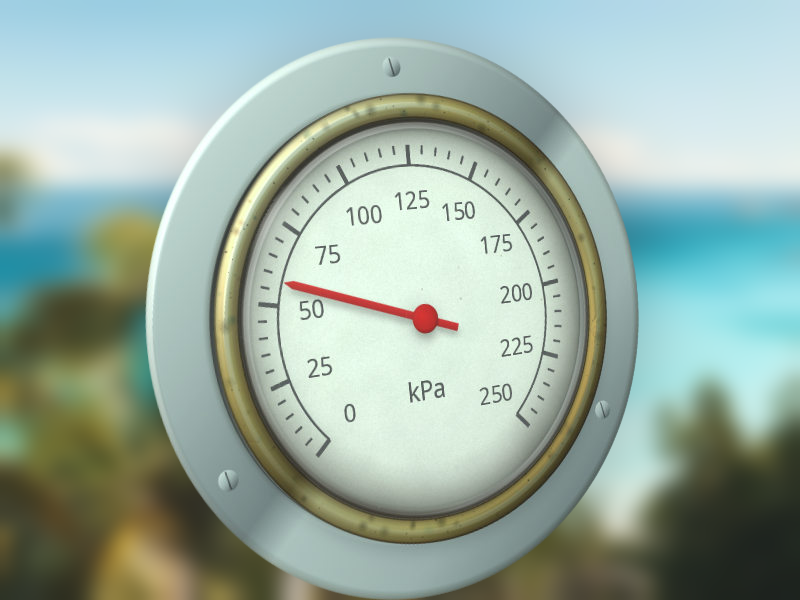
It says 57.5
